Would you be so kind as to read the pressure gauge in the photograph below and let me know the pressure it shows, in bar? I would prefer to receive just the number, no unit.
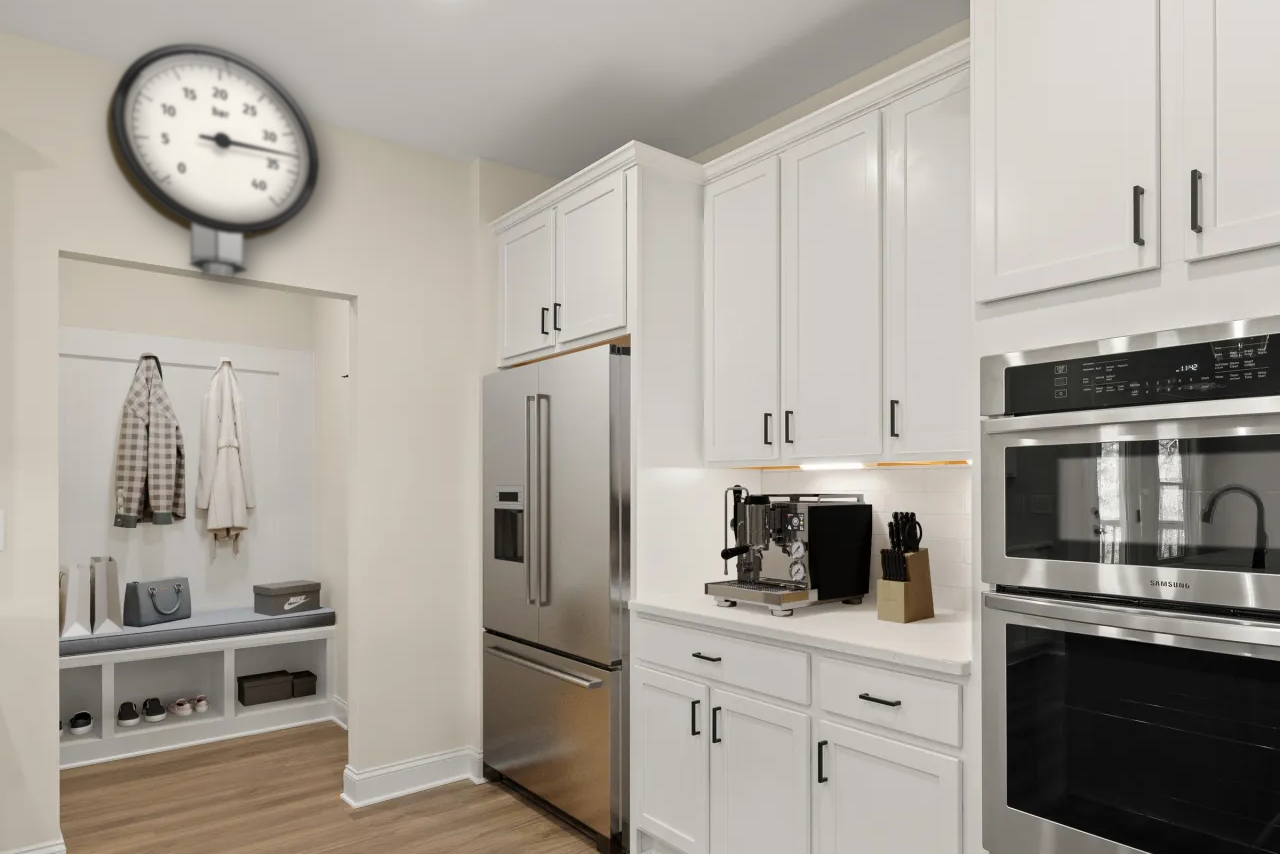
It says 33
